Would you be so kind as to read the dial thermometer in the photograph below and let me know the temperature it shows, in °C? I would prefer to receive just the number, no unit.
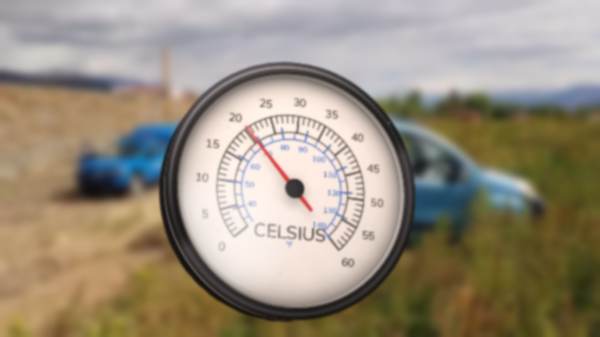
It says 20
